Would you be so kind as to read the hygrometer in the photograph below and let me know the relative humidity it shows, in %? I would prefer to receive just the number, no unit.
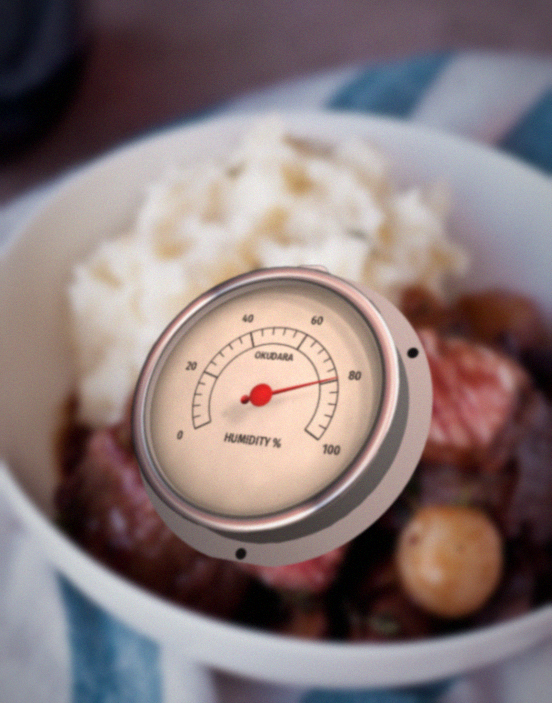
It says 80
